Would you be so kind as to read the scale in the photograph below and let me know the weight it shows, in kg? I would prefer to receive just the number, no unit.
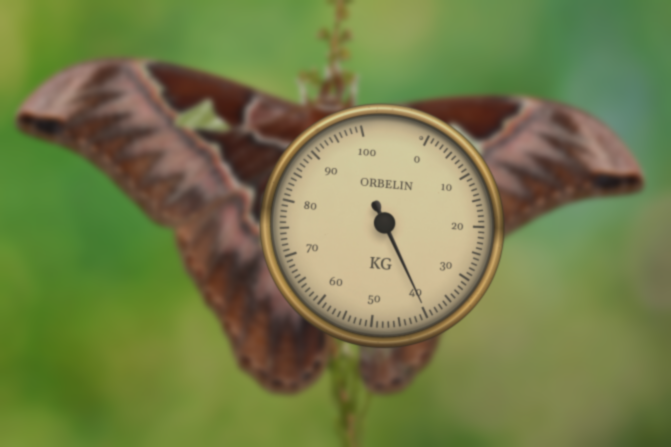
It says 40
